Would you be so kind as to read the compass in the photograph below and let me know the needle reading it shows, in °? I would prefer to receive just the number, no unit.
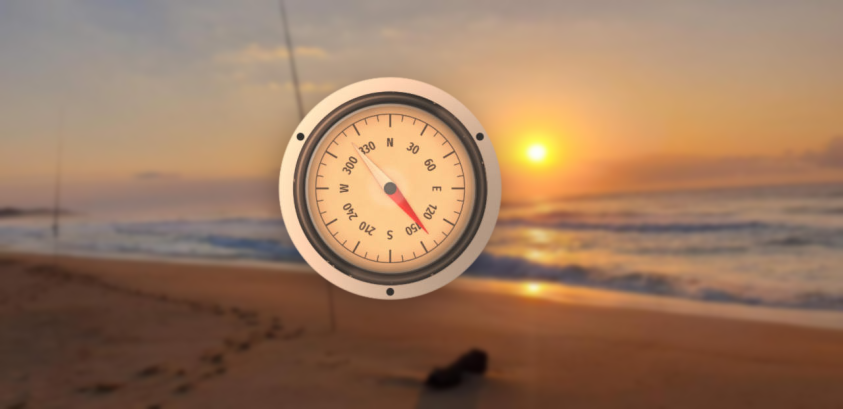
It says 140
